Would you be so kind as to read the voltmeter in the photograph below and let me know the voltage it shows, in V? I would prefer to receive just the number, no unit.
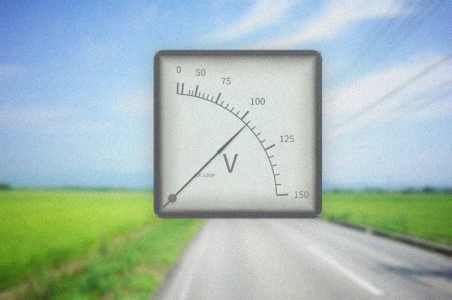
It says 105
